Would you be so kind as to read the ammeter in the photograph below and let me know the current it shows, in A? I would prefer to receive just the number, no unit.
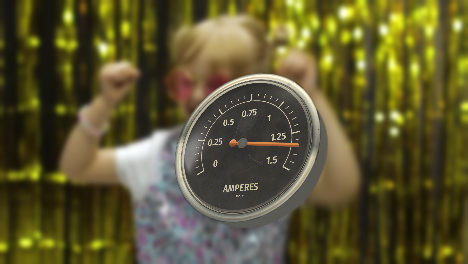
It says 1.35
